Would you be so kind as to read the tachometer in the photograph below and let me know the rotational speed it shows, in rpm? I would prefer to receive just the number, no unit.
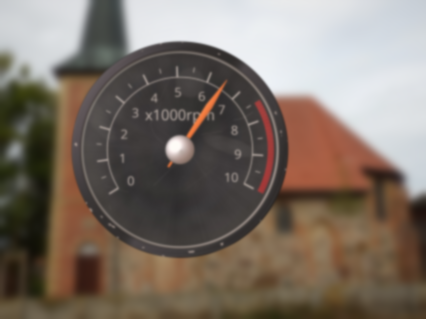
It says 6500
